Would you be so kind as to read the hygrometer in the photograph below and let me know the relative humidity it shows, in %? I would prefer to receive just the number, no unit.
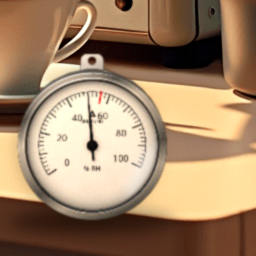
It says 50
